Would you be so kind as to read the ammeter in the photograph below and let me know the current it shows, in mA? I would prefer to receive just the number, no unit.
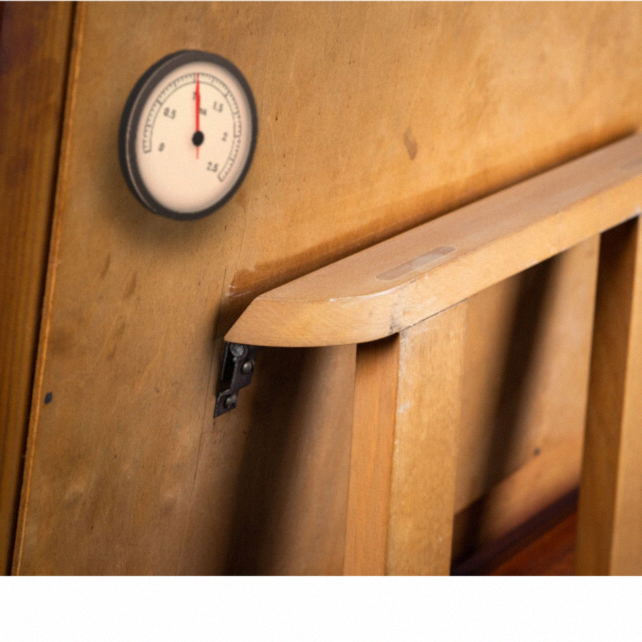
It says 1
